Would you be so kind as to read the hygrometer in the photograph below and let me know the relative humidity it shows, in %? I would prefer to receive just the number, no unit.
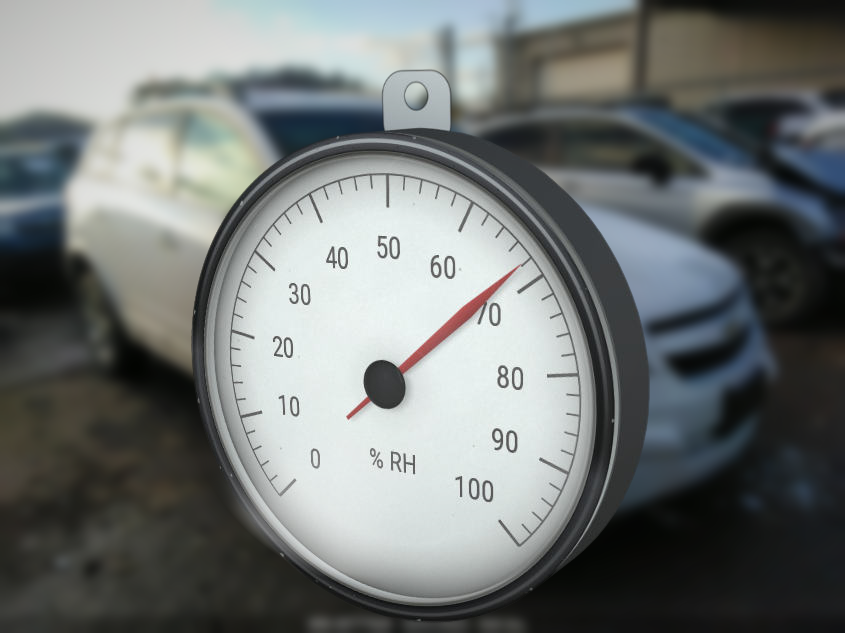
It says 68
